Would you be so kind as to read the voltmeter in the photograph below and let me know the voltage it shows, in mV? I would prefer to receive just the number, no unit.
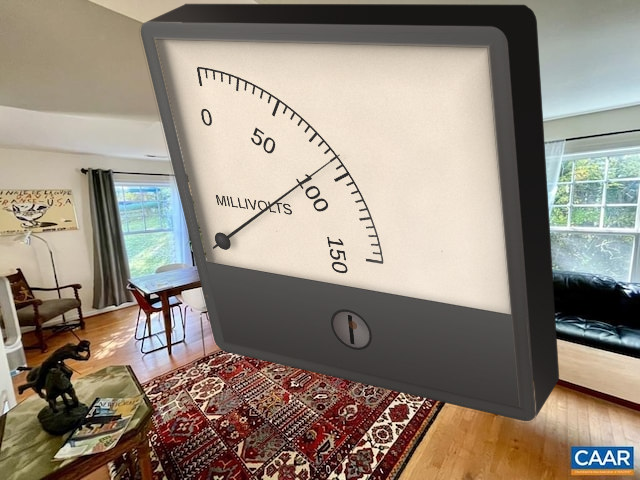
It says 90
